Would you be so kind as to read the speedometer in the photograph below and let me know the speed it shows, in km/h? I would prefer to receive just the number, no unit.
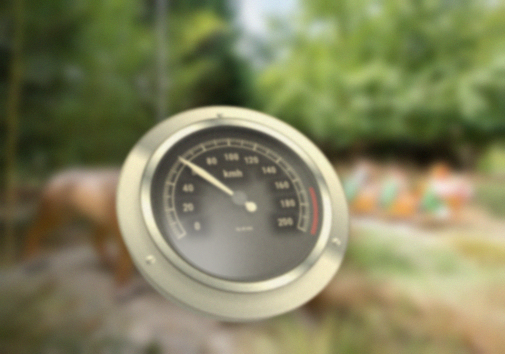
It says 60
